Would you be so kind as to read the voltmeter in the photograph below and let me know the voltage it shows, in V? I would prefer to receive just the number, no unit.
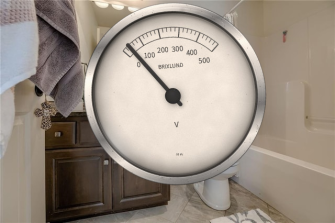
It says 40
